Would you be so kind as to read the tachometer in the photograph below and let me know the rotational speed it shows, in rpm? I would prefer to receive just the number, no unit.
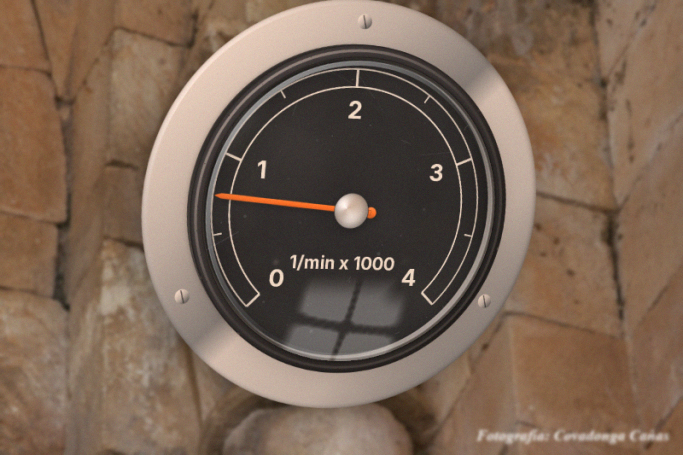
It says 750
